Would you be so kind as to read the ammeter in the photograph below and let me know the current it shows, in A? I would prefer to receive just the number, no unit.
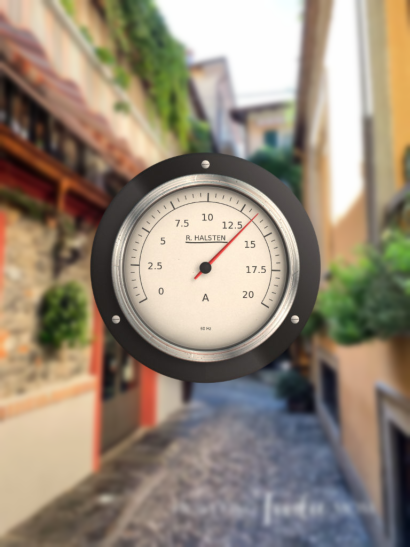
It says 13.5
